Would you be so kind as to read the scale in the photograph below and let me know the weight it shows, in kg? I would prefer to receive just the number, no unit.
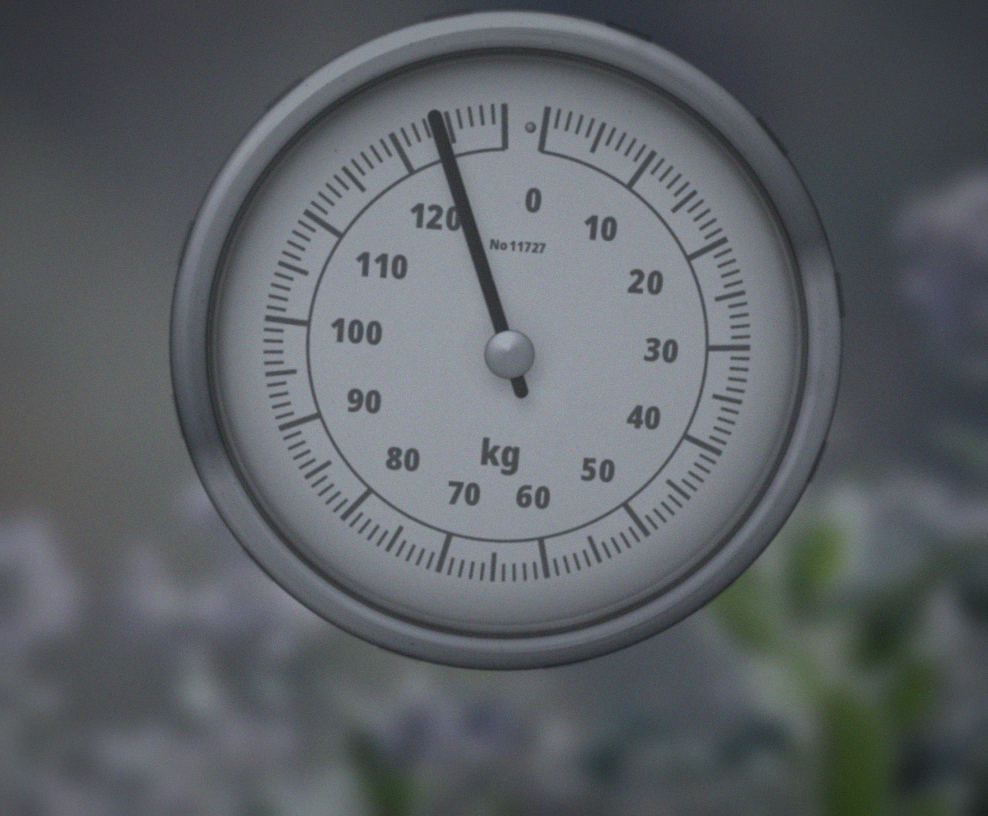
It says 124
